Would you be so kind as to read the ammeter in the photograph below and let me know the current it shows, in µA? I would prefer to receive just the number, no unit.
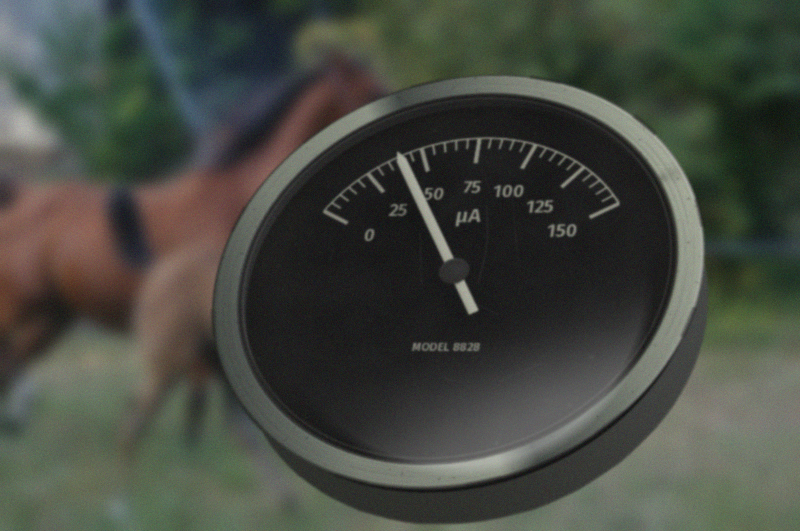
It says 40
